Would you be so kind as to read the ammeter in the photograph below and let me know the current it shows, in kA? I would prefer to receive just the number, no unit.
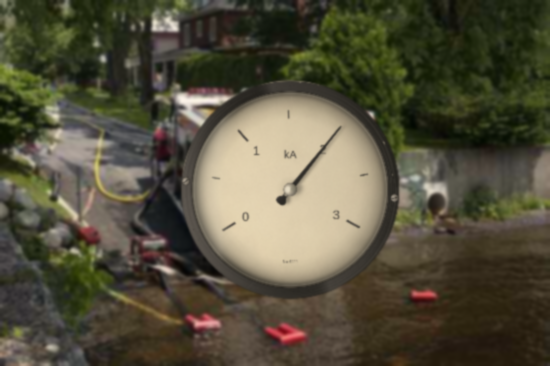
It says 2
